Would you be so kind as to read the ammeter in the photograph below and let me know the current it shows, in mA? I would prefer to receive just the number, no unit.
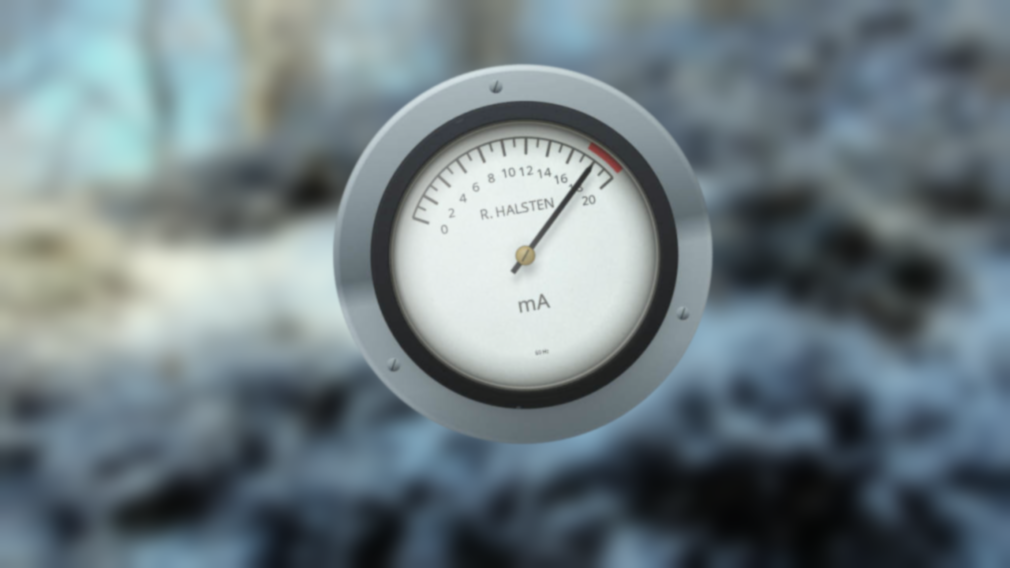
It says 18
